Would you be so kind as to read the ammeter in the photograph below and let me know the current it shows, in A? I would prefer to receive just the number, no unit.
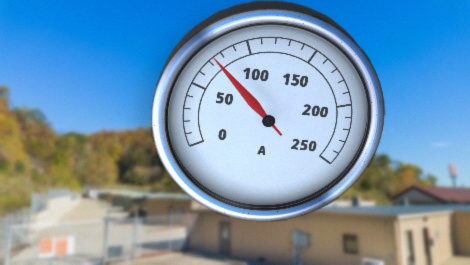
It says 75
